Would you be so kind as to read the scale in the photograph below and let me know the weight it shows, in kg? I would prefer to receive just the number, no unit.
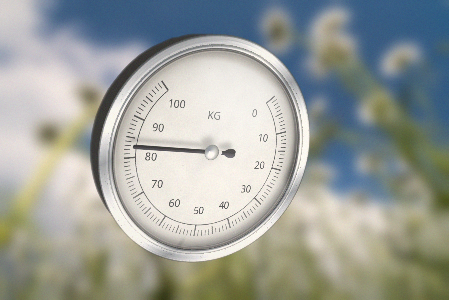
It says 83
